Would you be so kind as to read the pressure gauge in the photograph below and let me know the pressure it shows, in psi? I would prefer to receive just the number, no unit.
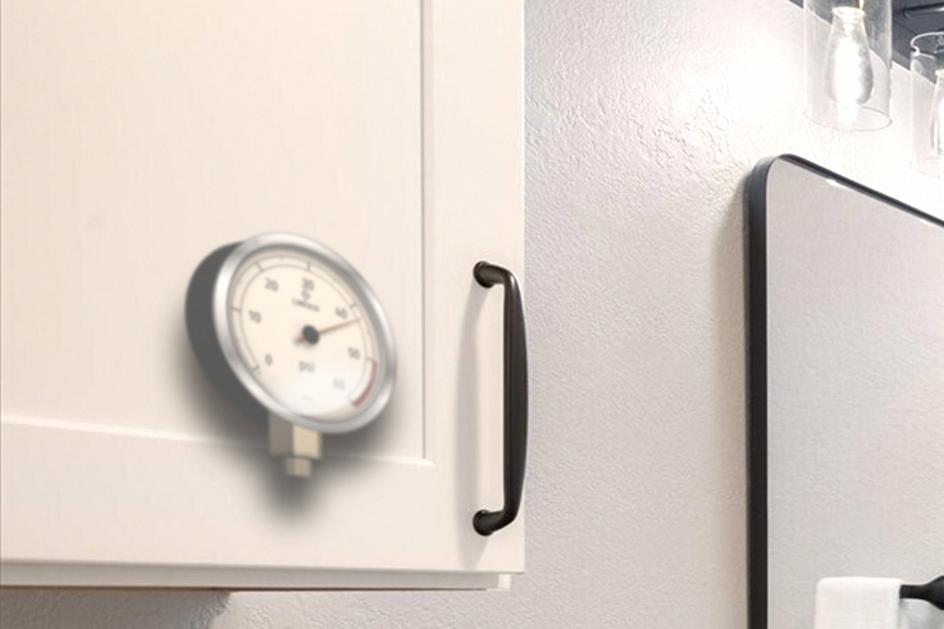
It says 42.5
